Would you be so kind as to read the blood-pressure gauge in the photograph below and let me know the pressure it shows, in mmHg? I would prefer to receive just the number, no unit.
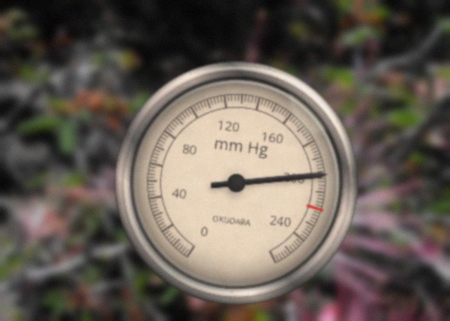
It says 200
